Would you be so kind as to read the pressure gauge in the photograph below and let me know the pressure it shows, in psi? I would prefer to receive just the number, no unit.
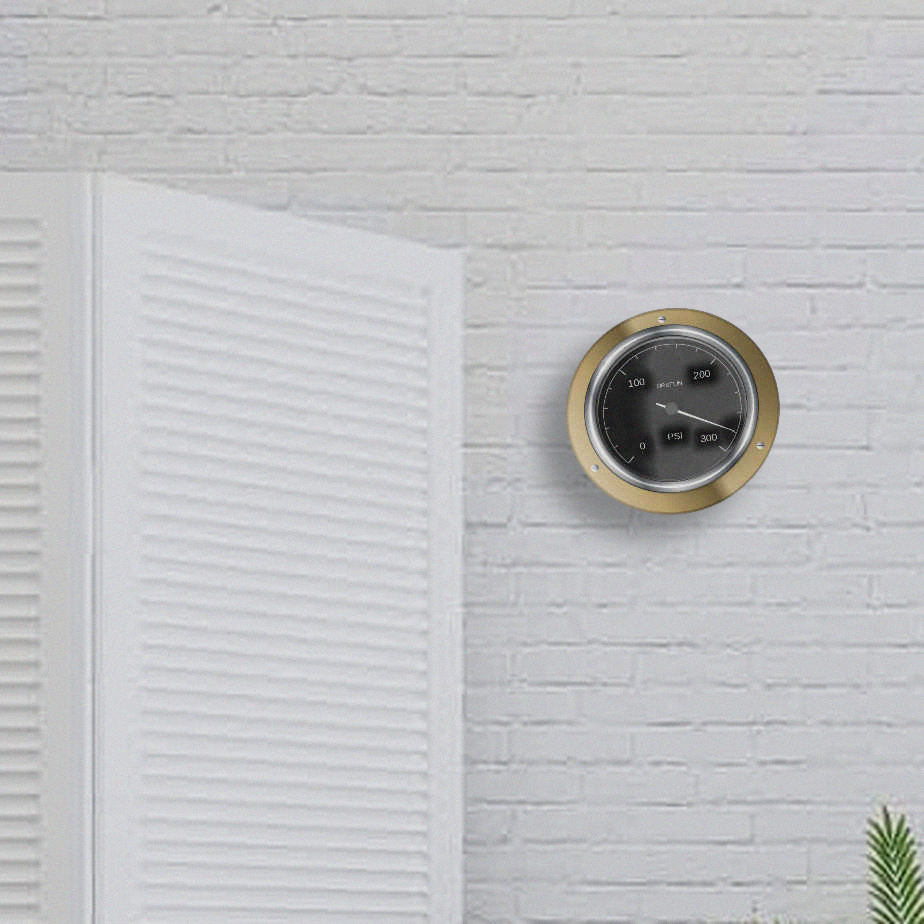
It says 280
